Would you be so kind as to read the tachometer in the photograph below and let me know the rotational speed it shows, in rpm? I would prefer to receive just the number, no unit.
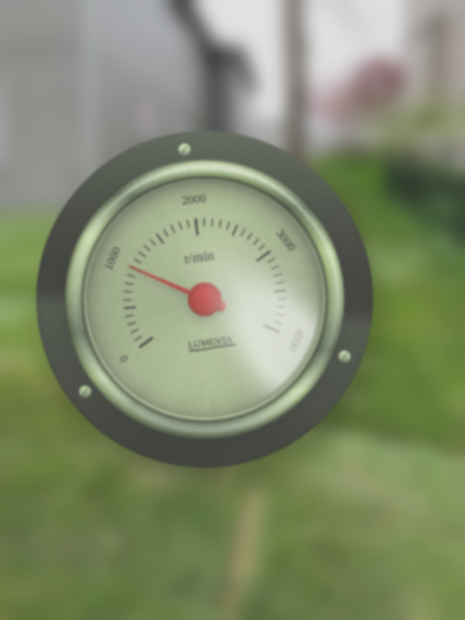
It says 1000
